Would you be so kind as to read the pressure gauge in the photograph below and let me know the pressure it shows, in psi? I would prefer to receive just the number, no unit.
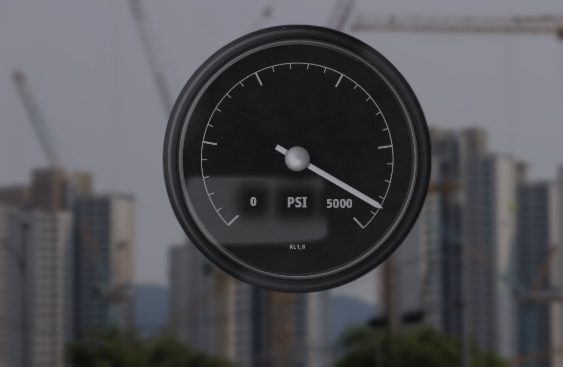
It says 4700
